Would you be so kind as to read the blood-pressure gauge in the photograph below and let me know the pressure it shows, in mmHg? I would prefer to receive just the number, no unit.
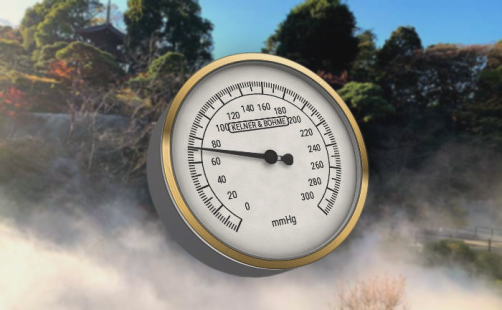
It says 70
